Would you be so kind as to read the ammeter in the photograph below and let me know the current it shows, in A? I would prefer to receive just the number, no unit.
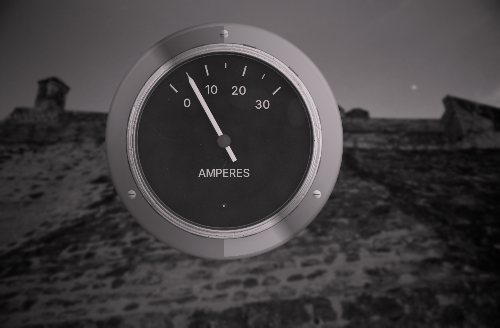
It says 5
